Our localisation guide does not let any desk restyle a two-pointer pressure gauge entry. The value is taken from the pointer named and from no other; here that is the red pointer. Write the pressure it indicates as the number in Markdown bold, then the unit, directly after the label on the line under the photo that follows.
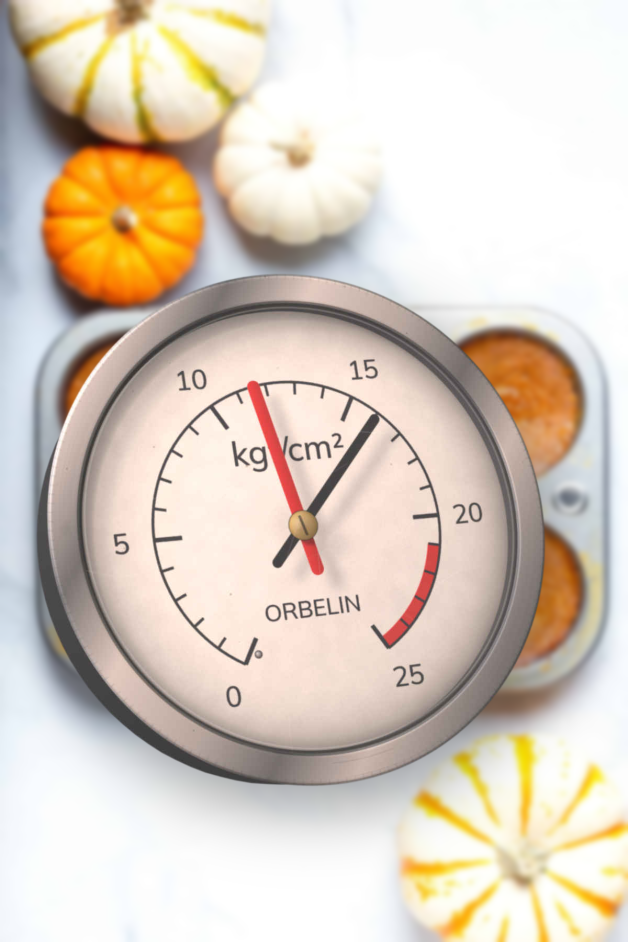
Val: **11.5** kg/cm²
